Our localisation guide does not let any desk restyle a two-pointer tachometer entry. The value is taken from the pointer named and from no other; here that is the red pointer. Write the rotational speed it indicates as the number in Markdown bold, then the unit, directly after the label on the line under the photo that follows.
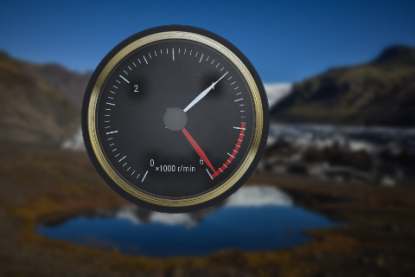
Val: **5900** rpm
